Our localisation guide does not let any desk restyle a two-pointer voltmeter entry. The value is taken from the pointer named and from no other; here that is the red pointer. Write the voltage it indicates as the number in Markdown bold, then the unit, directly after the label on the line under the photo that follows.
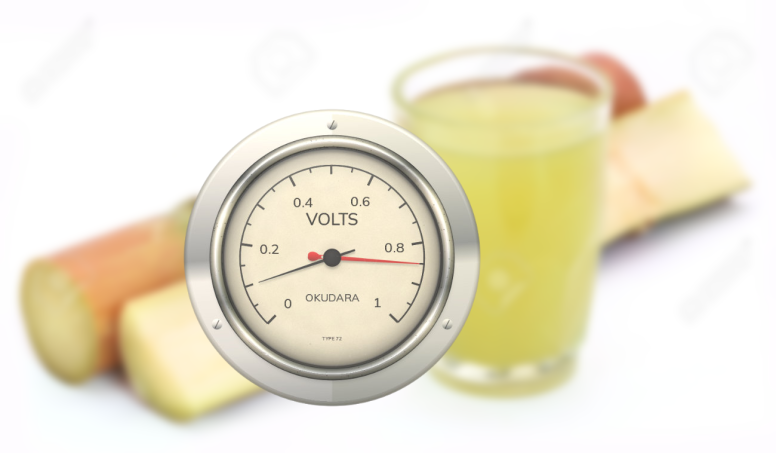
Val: **0.85** V
